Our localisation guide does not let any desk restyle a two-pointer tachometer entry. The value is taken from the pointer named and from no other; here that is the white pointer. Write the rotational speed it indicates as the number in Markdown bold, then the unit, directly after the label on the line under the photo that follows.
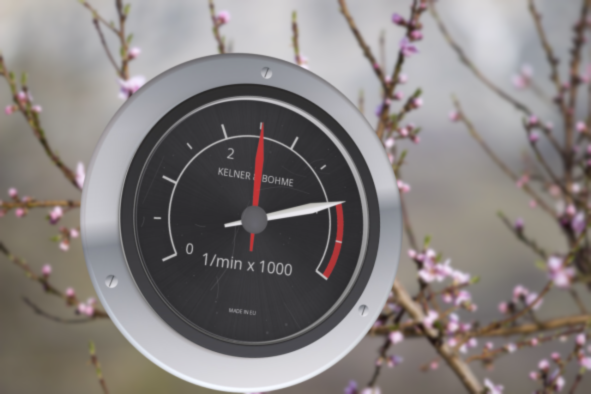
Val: **4000** rpm
